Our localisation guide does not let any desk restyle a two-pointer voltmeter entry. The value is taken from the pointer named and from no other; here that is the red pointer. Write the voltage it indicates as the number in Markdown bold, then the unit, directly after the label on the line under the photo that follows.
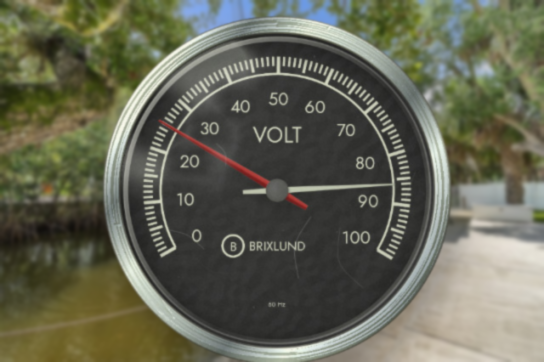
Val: **25** V
